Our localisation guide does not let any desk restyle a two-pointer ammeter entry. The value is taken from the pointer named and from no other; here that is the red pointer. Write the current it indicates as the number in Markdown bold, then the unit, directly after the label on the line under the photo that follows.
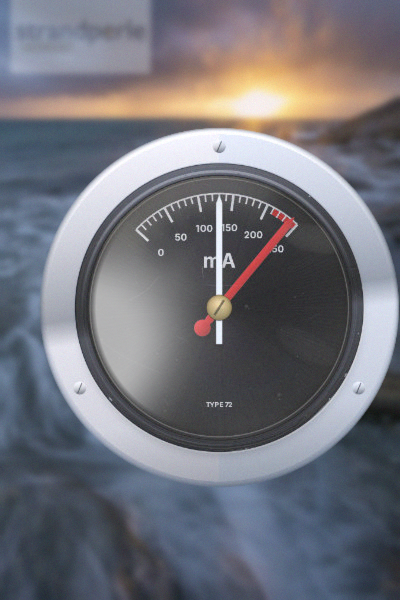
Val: **240** mA
